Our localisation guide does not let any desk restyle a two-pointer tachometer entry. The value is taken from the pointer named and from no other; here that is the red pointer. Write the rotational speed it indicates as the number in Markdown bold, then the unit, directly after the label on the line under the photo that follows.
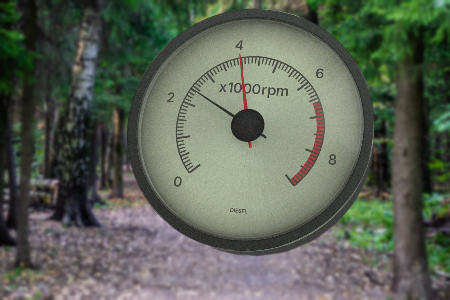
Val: **4000** rpm
